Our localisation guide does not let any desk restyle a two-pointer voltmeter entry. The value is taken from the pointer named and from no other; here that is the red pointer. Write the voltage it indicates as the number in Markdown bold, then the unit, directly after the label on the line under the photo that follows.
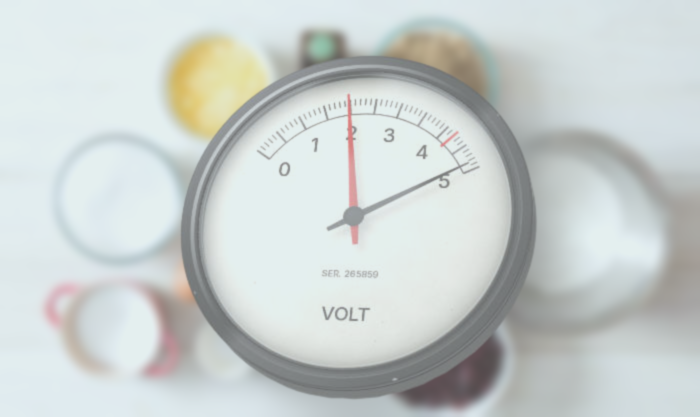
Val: **2** V
